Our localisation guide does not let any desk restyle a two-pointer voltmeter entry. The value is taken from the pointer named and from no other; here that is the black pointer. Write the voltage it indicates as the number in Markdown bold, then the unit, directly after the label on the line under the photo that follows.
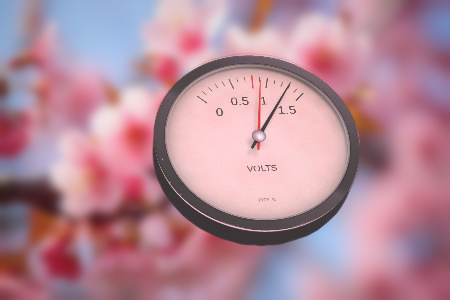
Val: **1.3** V
